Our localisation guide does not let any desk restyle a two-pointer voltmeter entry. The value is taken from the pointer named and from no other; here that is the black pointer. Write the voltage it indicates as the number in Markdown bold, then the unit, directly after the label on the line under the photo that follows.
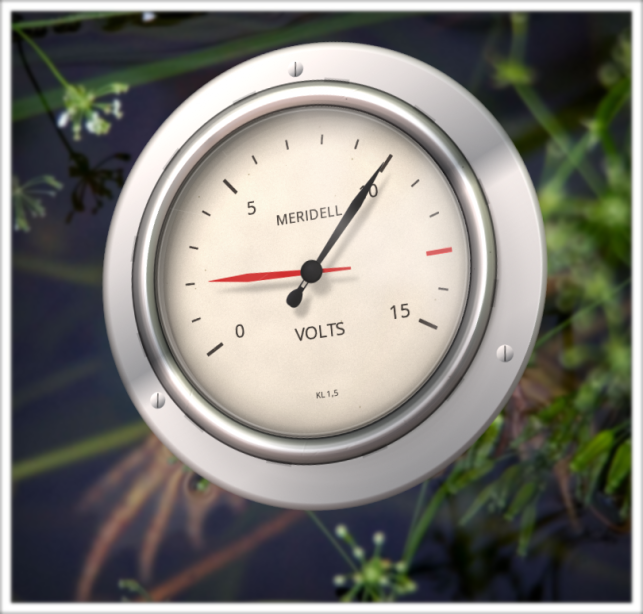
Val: **10** V
